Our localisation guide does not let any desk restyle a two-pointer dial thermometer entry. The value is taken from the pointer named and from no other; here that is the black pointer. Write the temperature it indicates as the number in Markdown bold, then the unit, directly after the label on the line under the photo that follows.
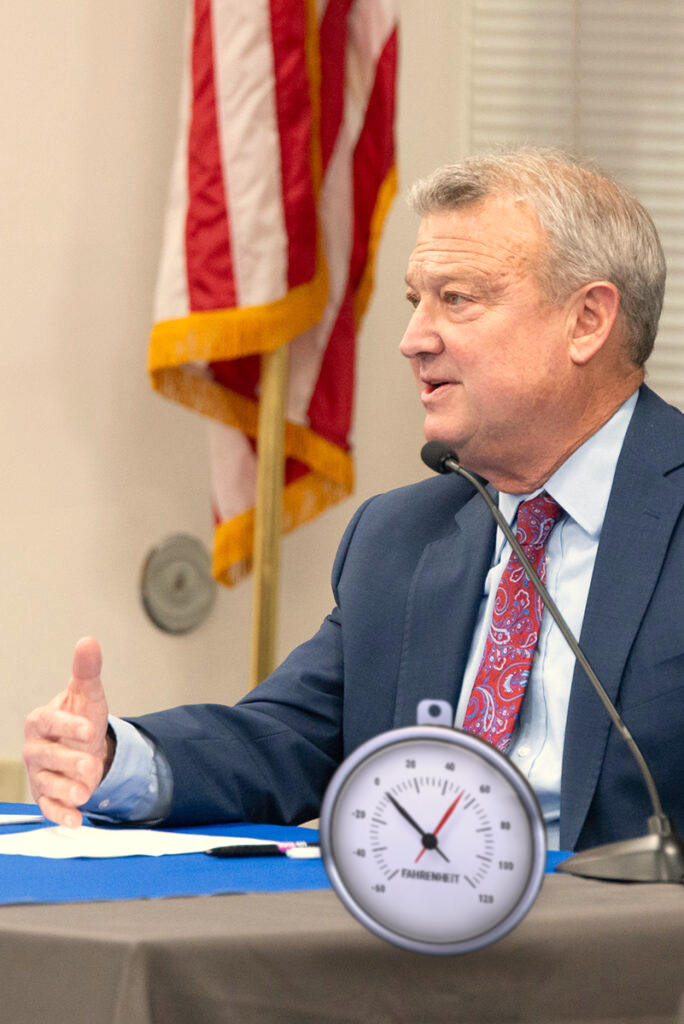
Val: **0** °F
